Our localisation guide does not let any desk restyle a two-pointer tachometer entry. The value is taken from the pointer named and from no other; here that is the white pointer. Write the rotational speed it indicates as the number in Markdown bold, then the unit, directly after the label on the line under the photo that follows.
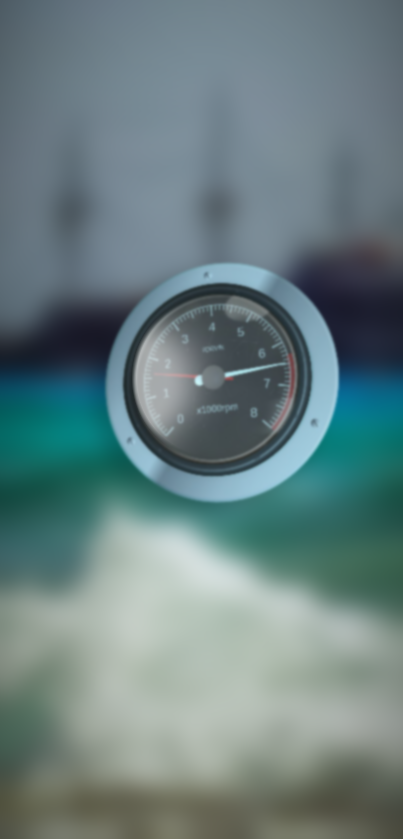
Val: **6500** rpm
